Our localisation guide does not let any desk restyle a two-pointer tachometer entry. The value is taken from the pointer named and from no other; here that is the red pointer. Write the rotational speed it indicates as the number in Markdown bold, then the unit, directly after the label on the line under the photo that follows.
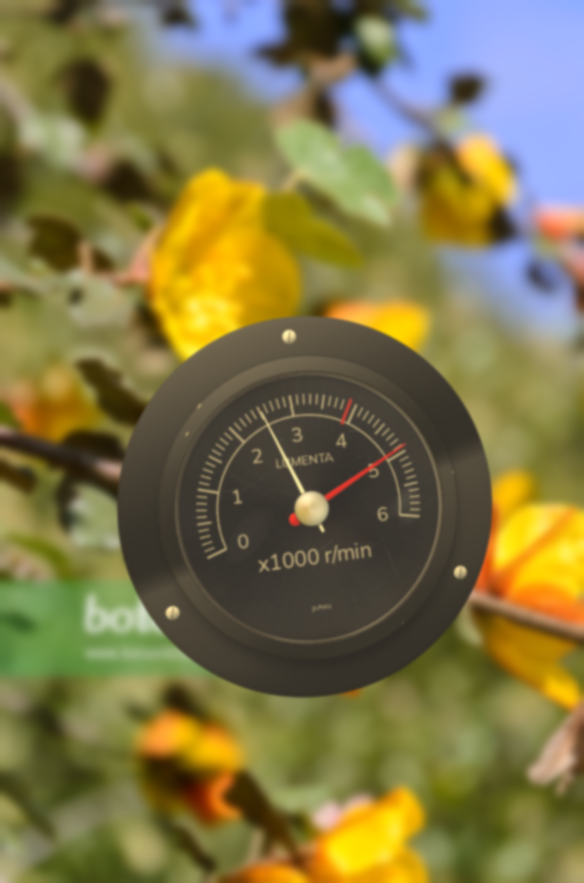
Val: **4900** rpm
